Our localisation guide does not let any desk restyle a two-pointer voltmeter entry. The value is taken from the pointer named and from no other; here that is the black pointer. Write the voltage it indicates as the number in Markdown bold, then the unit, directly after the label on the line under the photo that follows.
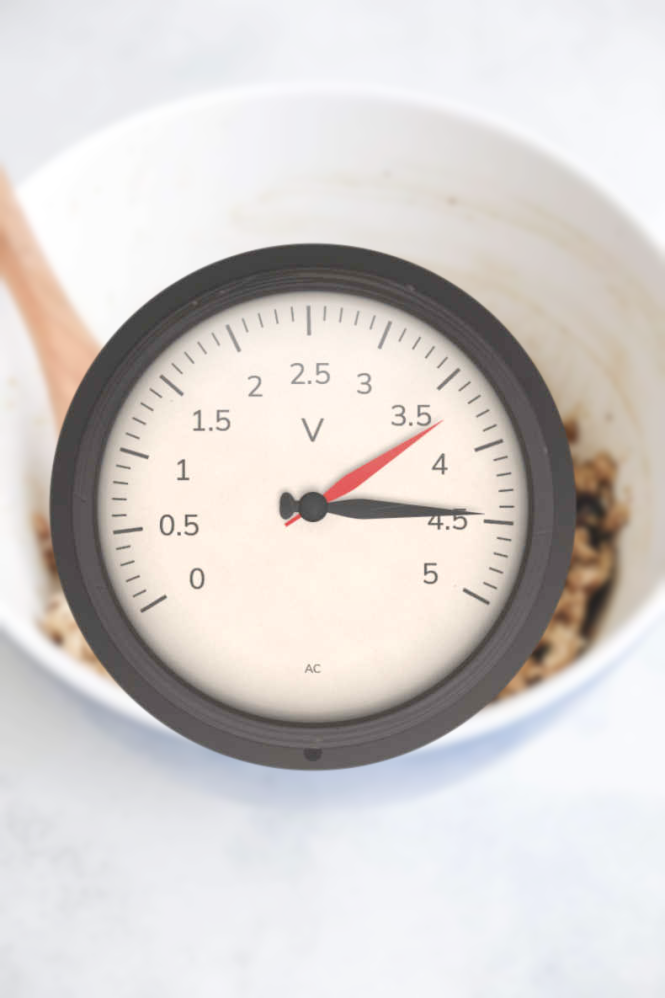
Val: **4.45** V
